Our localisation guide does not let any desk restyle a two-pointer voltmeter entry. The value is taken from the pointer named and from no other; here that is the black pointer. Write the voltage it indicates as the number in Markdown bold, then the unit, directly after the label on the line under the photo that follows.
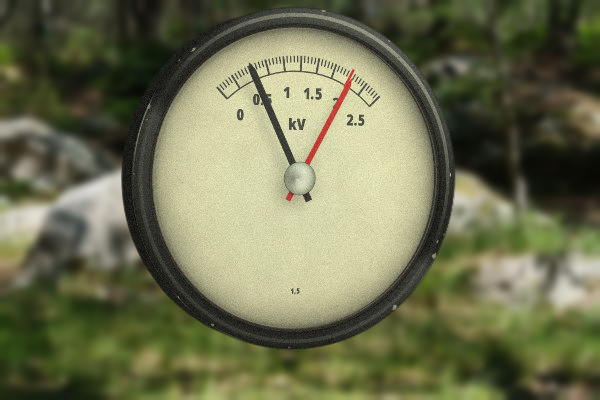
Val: **0.5** kV
